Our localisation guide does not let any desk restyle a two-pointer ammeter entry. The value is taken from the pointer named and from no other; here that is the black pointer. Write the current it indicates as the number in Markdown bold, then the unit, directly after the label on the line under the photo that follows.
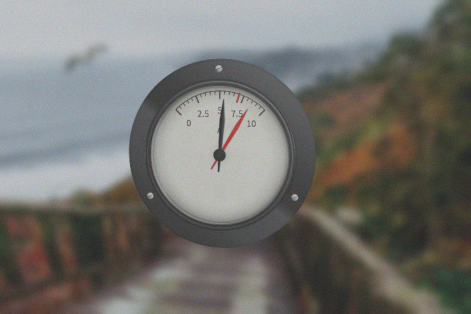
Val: **5.5** A
